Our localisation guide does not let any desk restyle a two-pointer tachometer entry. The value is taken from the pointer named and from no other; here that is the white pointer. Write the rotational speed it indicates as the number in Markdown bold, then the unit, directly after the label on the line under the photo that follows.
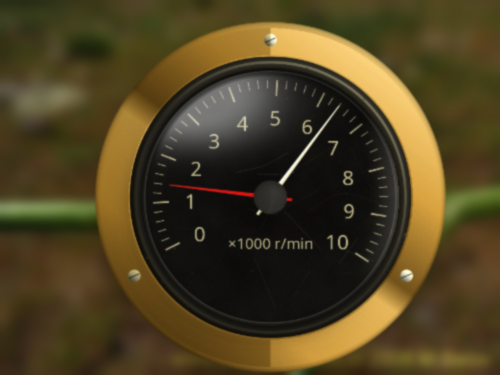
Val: **6400** rpm
